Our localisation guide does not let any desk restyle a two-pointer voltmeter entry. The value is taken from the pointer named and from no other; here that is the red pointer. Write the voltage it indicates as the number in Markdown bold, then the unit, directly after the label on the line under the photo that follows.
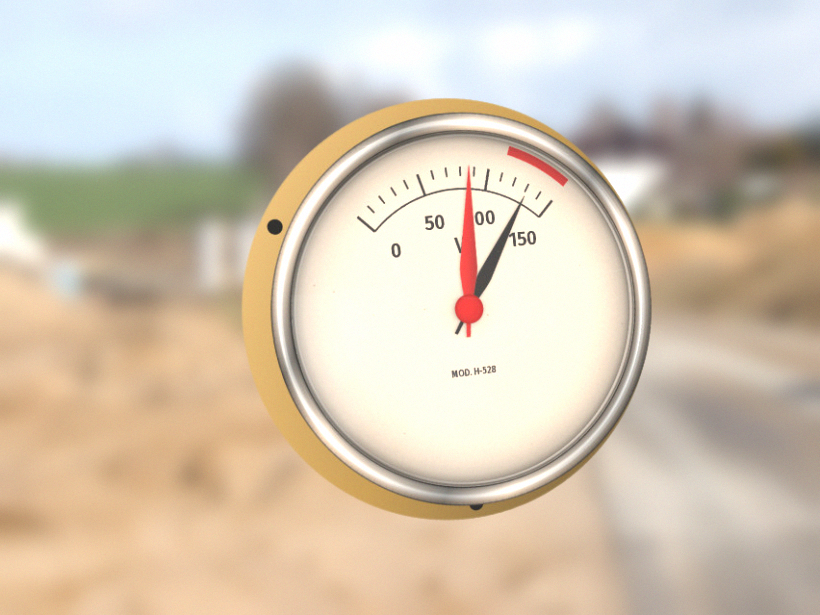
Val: **85** V
